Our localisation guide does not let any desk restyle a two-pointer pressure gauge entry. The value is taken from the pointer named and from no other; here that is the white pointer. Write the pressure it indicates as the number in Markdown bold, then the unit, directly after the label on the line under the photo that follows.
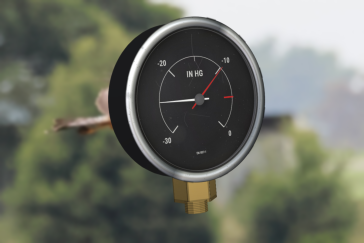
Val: **-25** inHg
